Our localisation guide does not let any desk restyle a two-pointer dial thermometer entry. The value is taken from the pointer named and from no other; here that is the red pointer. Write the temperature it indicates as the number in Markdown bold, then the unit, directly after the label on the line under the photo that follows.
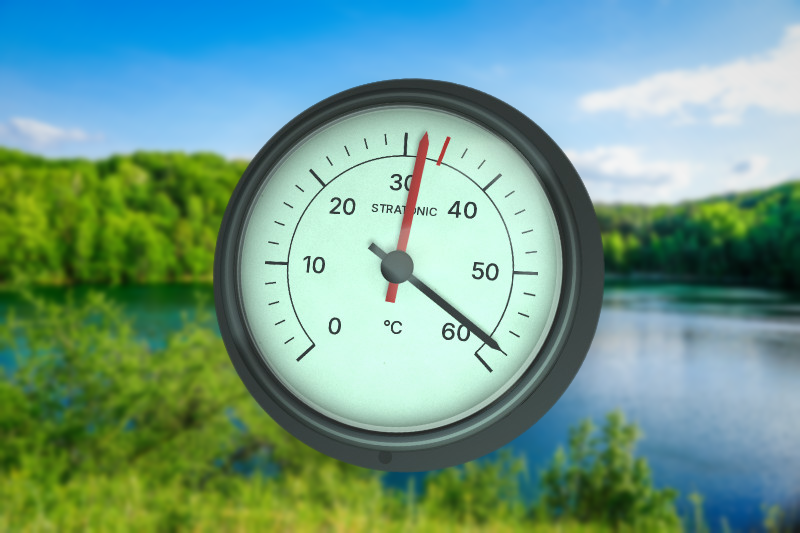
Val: **32** °C
